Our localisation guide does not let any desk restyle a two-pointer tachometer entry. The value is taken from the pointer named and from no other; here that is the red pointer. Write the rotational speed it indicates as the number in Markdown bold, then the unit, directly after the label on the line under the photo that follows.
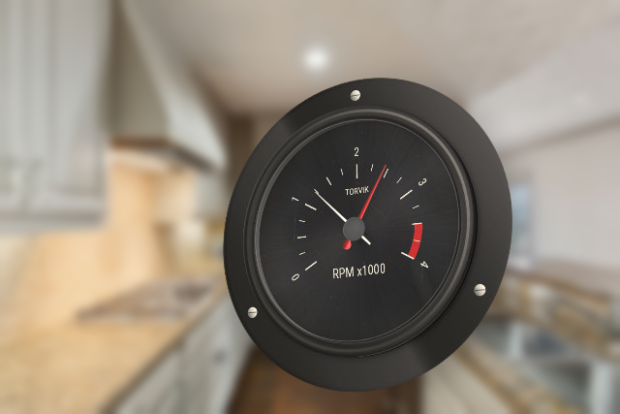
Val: **2500** rpm
